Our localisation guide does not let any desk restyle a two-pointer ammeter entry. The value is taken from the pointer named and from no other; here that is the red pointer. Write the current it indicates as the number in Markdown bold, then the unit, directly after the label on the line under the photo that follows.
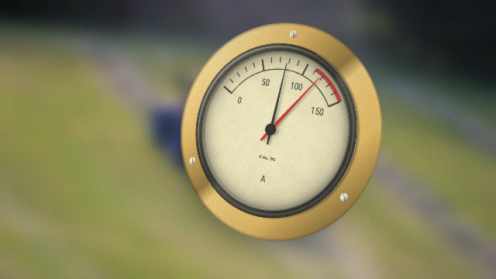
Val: **120** A
